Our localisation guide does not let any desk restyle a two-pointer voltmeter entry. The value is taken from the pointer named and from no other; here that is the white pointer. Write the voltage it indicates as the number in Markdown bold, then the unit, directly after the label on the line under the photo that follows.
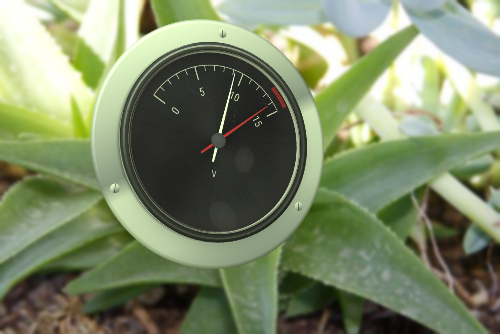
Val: **9** V
